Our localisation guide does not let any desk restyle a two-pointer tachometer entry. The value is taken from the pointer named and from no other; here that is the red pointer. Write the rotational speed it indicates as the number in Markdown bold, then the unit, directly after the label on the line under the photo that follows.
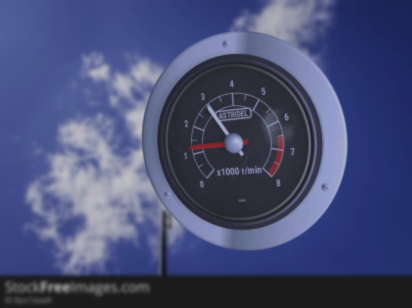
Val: **1250** rpm
